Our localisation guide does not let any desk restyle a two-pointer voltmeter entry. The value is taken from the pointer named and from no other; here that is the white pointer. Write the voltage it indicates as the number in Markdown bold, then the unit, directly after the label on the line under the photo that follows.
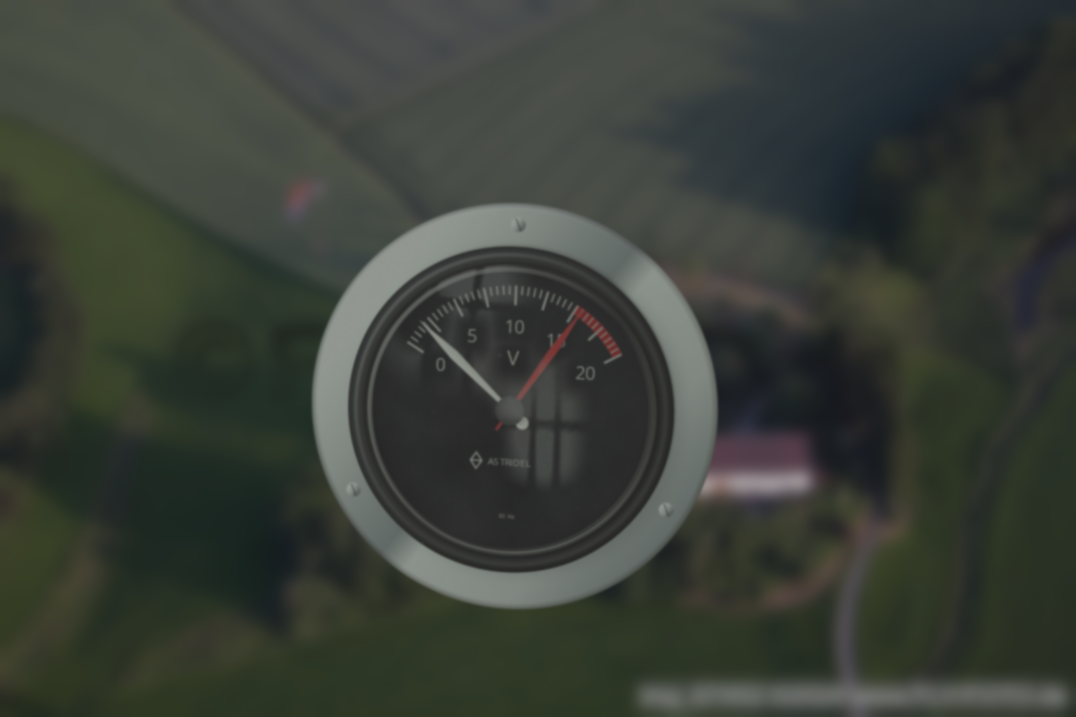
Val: **2** V
